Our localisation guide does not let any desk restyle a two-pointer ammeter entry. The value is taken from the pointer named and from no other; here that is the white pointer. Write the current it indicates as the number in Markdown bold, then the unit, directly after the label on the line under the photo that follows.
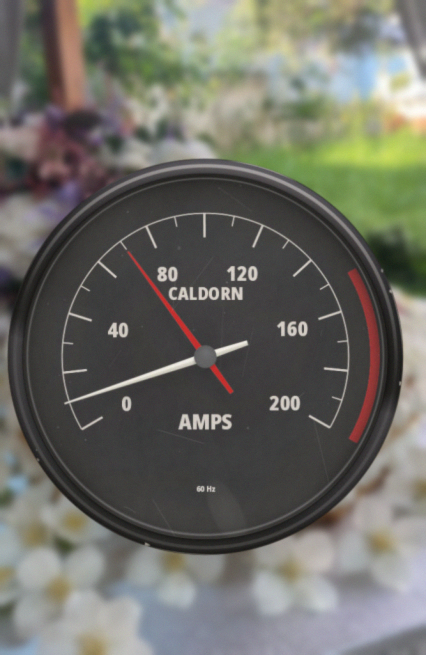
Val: **10** A
